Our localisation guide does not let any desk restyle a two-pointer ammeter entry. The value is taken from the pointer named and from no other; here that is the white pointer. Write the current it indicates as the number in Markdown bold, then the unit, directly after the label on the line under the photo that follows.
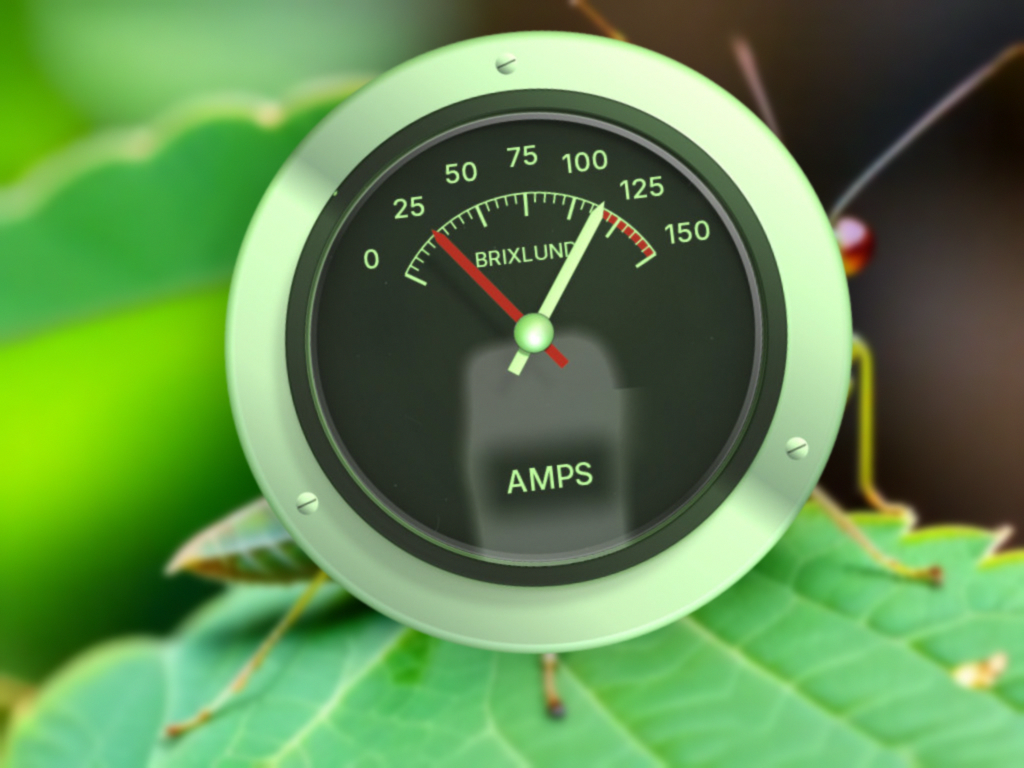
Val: **115** A
